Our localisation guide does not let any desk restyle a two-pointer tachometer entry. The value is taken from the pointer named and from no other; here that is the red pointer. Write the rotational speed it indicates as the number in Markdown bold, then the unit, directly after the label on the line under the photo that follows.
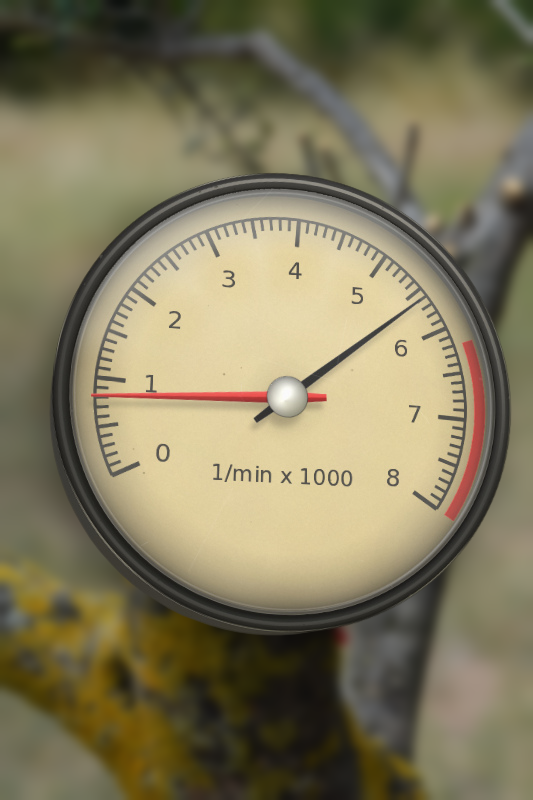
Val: **800** rpm
